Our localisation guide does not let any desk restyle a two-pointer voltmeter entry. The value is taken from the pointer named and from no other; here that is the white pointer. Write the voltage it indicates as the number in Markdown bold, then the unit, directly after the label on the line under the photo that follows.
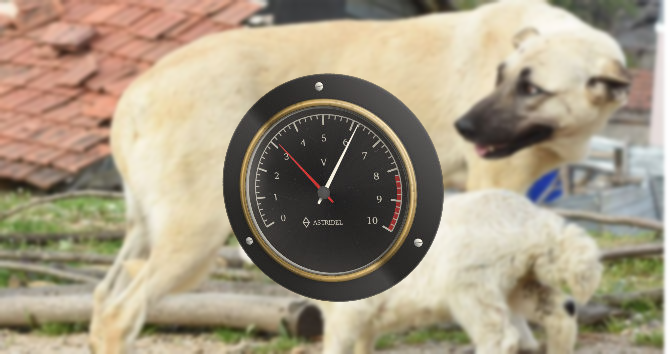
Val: **6.2** V
